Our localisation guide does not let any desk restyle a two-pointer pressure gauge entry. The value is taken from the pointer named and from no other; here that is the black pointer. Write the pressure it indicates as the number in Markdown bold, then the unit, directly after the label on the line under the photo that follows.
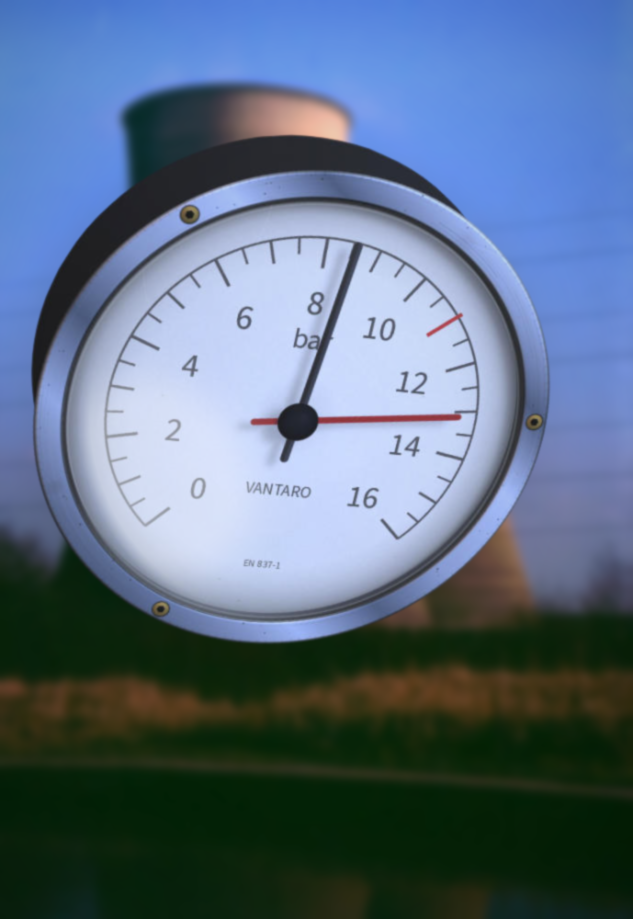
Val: **8.5** bar
